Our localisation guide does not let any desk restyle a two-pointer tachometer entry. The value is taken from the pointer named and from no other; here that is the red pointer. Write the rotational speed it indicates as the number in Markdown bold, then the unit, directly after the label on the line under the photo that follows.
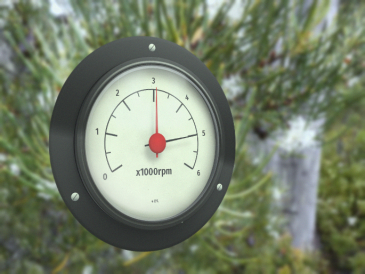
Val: **3000** rpm
